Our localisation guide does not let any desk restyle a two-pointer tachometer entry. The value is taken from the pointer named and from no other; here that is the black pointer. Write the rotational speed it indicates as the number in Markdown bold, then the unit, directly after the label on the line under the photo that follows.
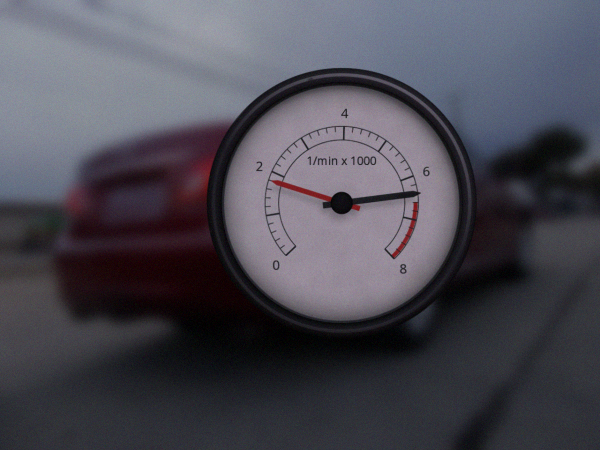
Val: **6400** rpm
